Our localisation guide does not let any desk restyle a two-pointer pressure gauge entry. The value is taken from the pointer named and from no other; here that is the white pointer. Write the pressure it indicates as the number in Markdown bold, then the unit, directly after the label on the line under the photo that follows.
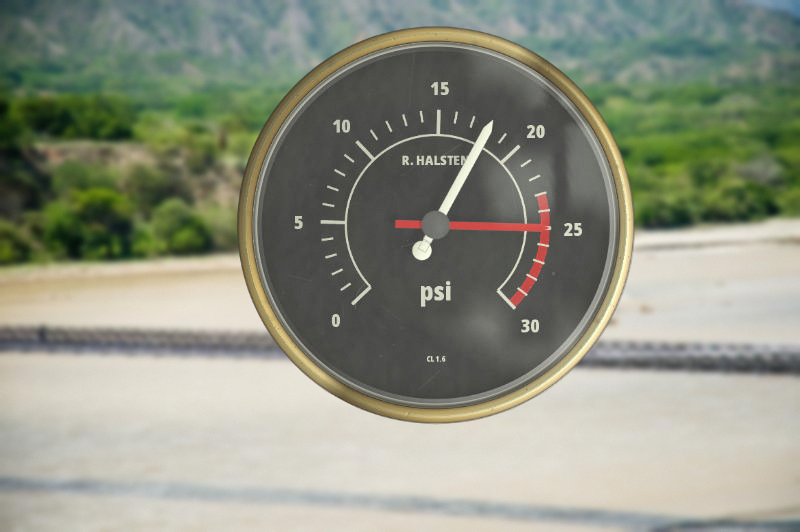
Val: **18** psi
